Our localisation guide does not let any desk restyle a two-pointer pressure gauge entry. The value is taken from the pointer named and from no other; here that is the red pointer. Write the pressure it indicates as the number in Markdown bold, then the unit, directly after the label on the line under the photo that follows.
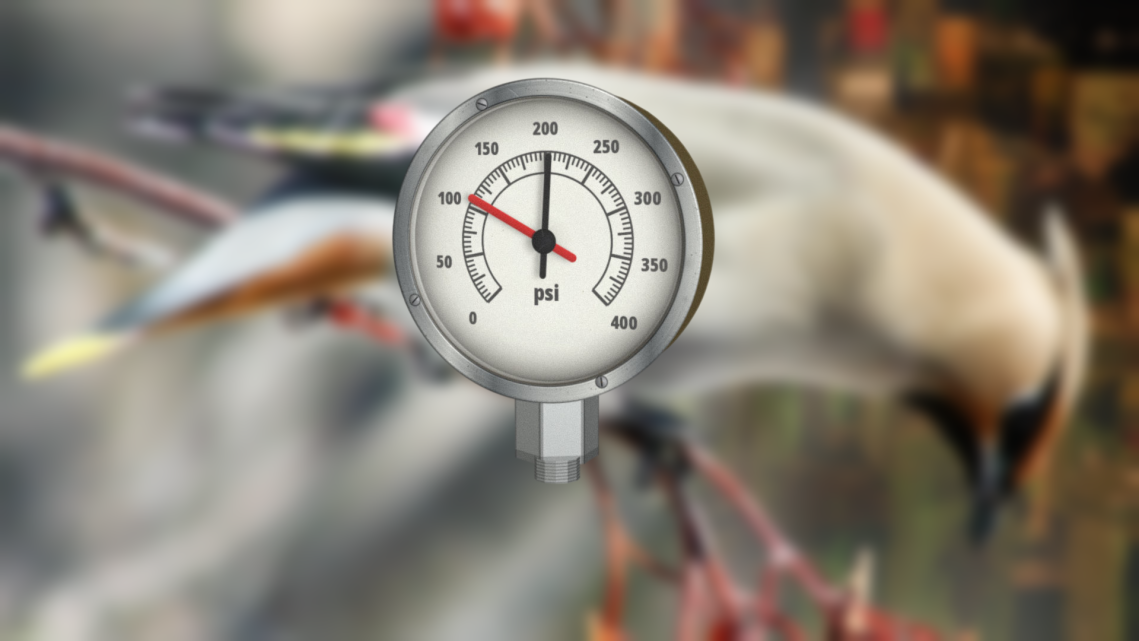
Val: **110** psi
